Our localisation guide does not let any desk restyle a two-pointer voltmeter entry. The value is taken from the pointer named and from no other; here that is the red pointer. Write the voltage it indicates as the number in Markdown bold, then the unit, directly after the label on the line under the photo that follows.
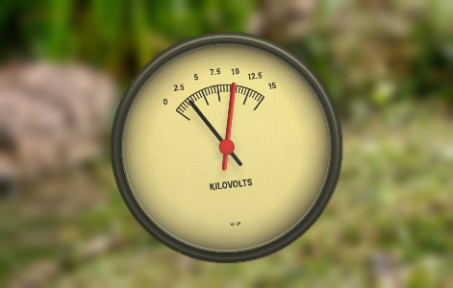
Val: **10** kV
